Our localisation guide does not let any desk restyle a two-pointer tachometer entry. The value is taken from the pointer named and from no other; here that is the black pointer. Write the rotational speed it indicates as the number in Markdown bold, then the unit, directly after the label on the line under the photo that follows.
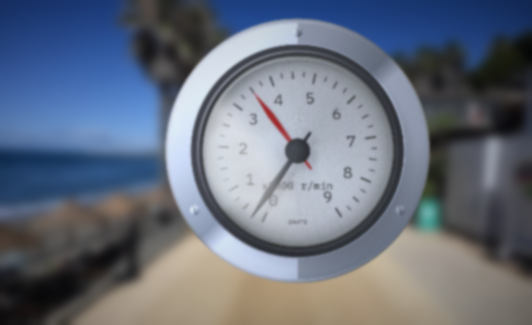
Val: **250** rpm
